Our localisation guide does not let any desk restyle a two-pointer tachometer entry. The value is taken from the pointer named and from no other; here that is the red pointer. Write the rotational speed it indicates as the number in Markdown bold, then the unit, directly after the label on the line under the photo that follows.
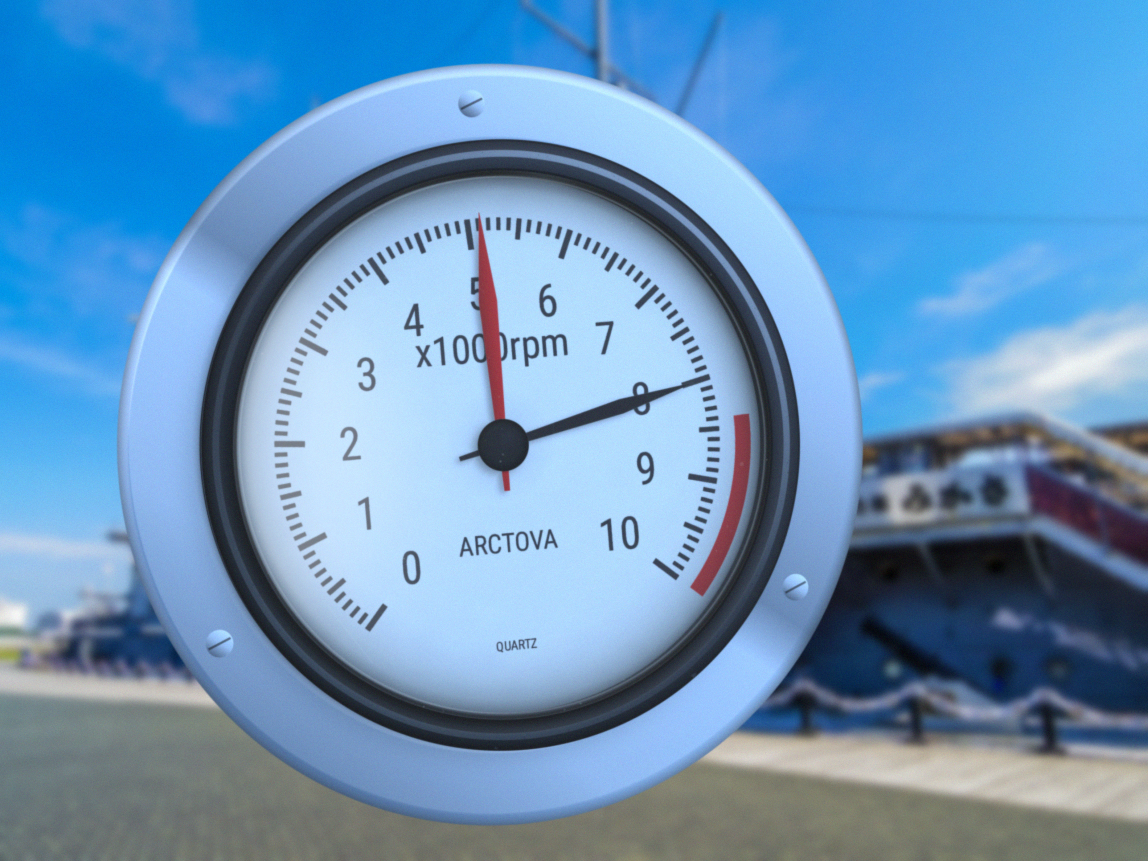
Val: **5100** rpm
